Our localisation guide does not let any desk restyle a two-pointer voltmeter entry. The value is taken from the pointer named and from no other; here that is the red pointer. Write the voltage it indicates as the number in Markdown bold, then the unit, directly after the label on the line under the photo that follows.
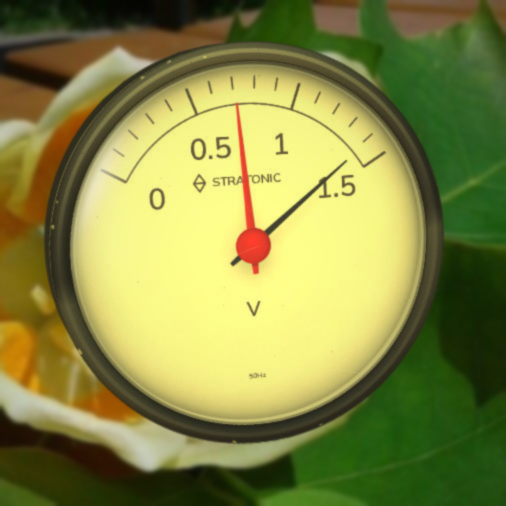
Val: **0.7** V
